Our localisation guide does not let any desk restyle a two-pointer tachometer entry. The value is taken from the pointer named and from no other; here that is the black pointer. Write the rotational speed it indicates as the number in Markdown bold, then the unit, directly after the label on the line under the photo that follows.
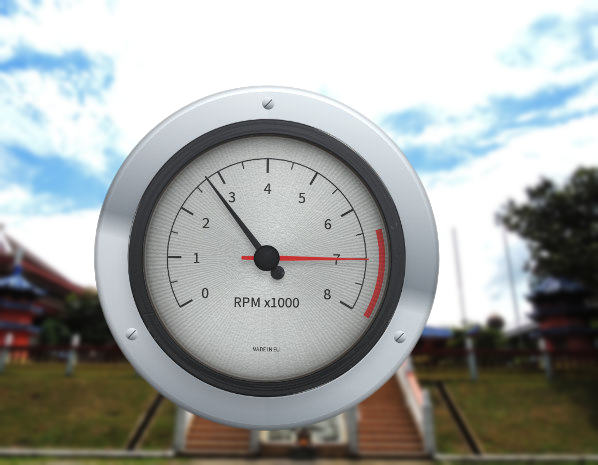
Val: **2750** rpm
